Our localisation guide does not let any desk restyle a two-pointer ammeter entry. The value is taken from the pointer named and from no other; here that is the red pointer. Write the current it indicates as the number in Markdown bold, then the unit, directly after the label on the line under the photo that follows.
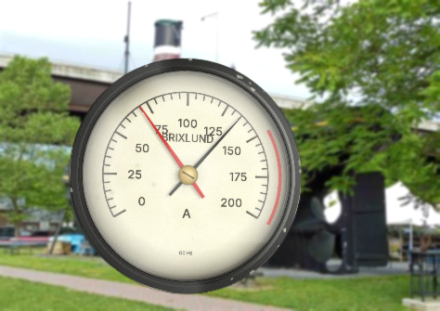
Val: **70** A
